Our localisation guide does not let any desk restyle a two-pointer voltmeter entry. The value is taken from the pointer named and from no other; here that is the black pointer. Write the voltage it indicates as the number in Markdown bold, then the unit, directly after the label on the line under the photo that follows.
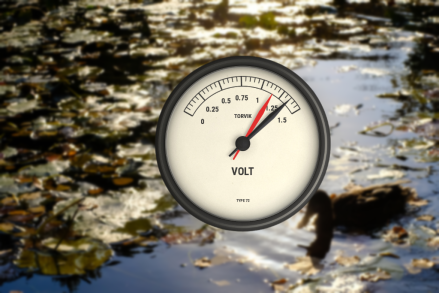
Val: **1.35** V
